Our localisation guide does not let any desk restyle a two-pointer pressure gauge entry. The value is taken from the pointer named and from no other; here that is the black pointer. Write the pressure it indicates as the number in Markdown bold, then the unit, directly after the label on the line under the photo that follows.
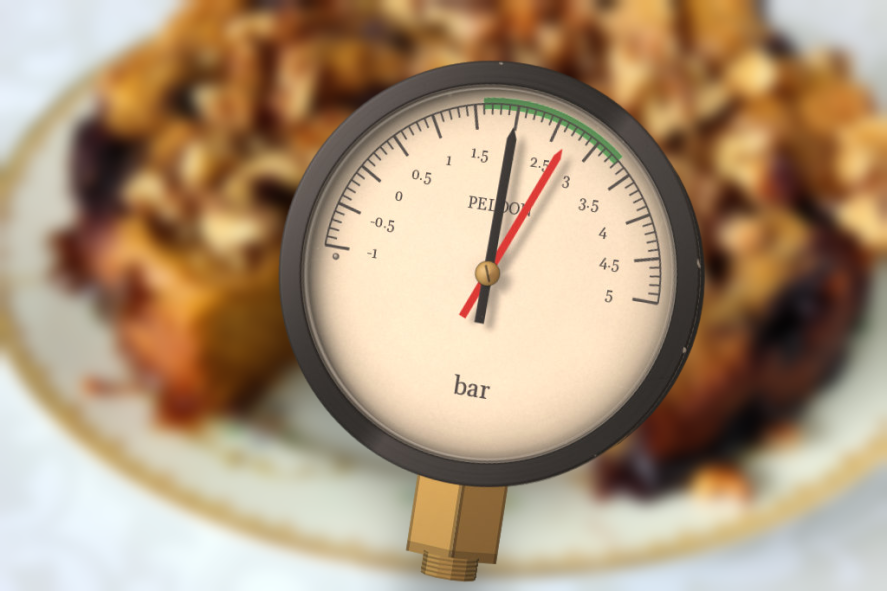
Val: **2** bar
